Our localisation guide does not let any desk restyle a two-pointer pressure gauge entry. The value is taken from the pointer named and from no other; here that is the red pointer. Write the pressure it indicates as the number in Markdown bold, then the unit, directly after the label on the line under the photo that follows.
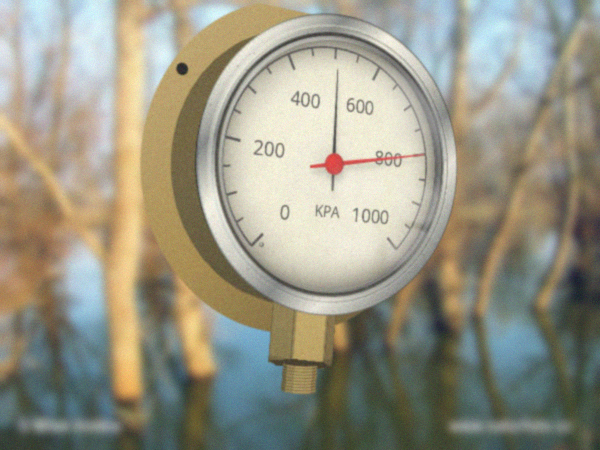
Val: **800** kPa
